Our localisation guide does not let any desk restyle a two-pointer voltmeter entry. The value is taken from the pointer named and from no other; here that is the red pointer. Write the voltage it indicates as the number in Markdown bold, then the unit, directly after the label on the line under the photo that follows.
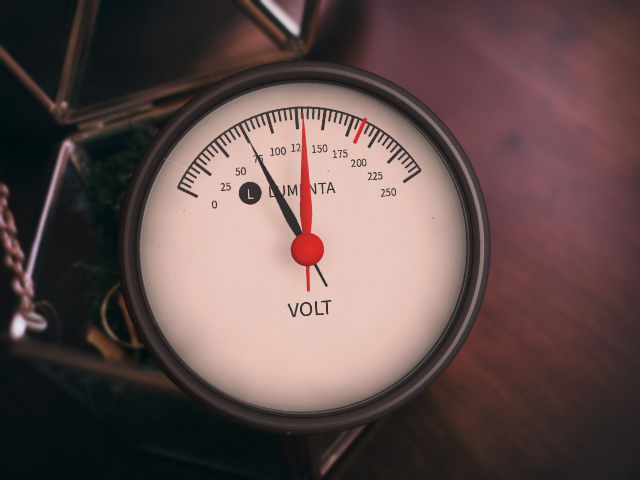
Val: **130** V
